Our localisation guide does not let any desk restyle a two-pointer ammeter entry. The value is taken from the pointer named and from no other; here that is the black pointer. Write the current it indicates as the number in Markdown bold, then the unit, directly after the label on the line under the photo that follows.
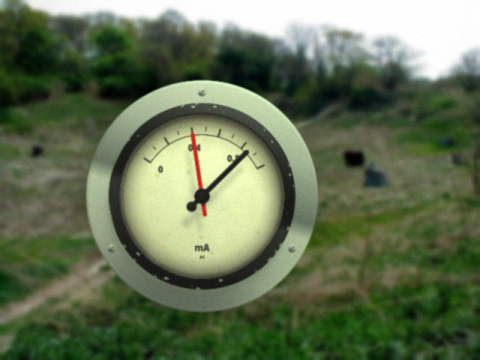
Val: **0.85** mA
